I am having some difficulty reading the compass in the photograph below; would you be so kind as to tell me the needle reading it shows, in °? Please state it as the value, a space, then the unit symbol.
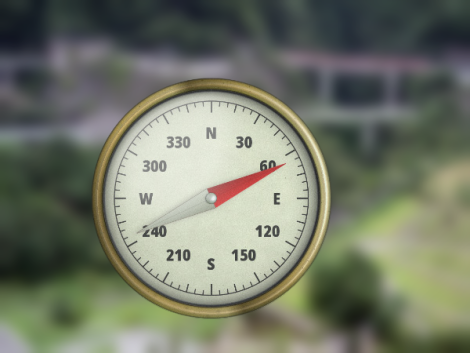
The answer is 65 °
